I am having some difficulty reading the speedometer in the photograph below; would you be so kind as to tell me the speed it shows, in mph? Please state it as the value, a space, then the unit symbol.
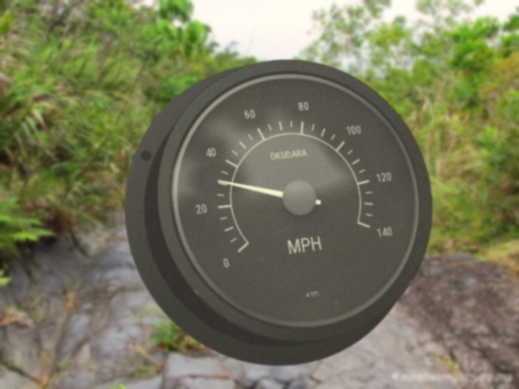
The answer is 30 mph
